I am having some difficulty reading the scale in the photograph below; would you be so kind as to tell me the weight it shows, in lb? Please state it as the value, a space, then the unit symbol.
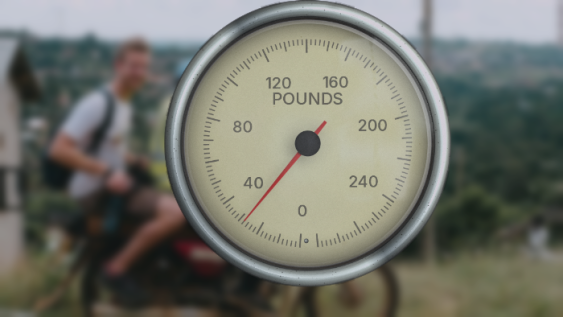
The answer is 28 lb
